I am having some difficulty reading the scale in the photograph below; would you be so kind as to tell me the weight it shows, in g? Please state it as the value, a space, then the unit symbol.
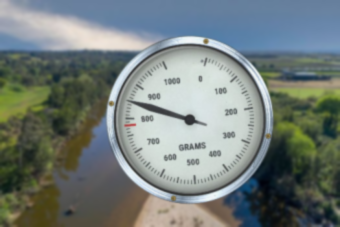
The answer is 850 g
